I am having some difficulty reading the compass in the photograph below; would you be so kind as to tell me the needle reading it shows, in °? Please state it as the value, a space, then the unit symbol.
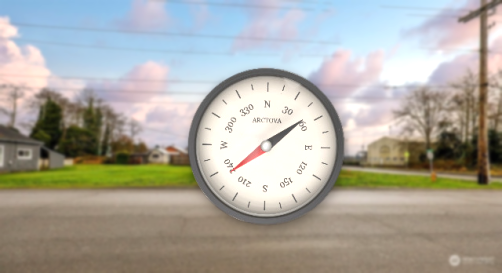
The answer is 232.5 °
